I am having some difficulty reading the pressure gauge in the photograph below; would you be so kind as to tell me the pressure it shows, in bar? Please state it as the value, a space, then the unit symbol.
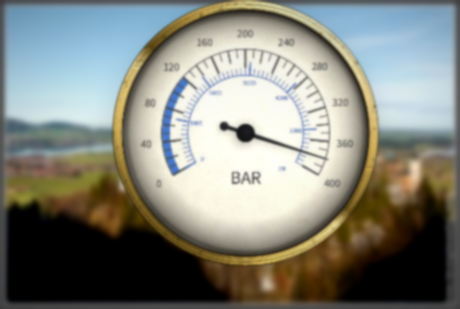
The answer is 380 bar
